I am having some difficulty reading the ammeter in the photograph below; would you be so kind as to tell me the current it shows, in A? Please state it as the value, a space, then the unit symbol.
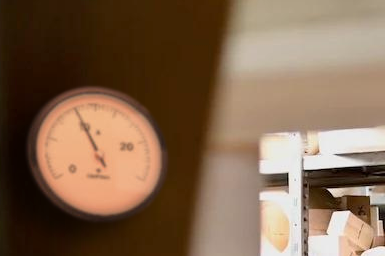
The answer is 10 A
